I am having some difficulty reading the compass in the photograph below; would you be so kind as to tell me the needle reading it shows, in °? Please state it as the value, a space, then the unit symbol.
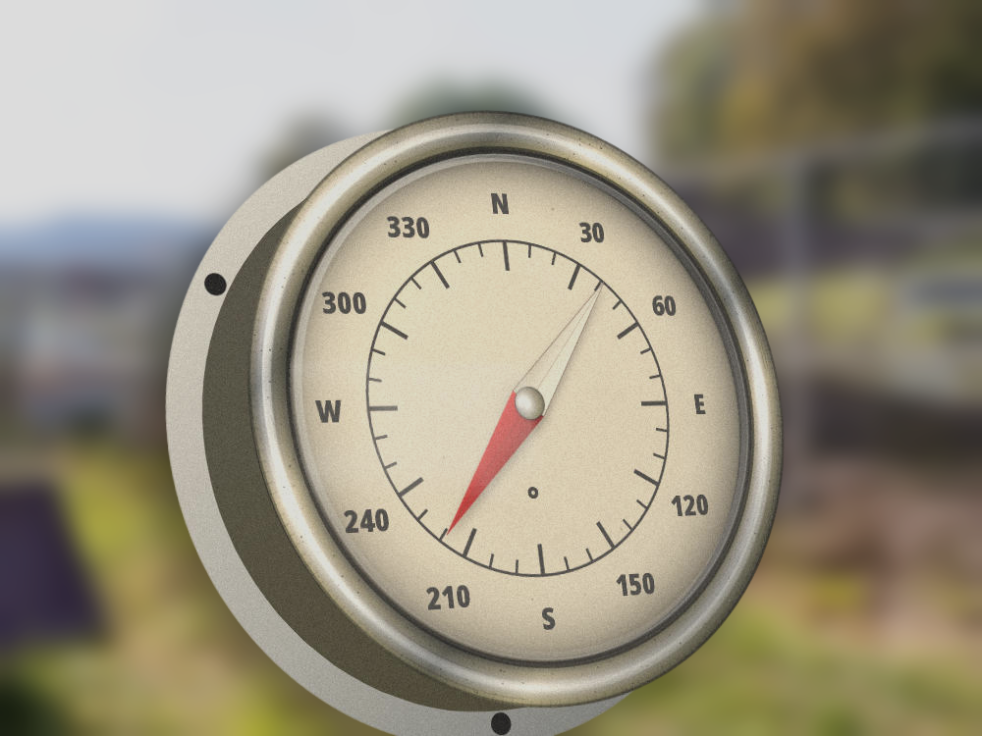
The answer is 220 °
